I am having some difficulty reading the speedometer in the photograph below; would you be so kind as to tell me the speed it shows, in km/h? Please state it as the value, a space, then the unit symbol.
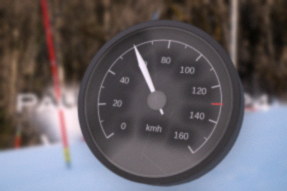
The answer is 60 km/h
